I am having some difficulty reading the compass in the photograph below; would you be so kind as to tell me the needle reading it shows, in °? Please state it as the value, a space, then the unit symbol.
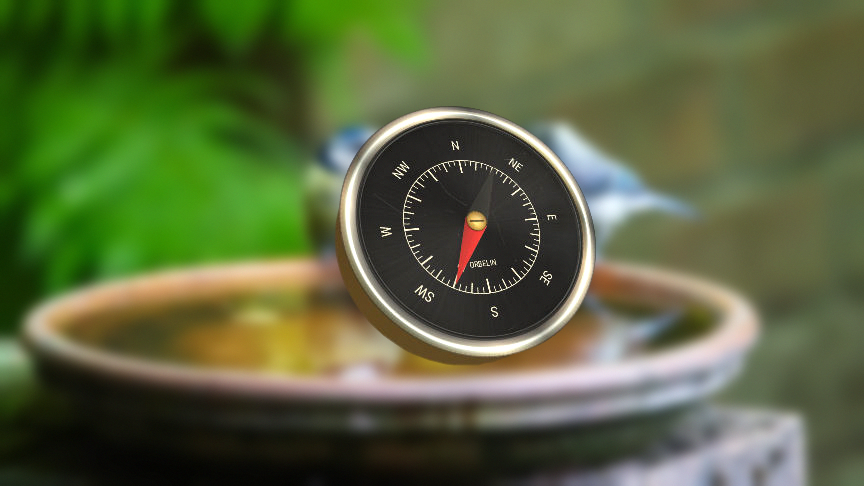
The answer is 210 °
